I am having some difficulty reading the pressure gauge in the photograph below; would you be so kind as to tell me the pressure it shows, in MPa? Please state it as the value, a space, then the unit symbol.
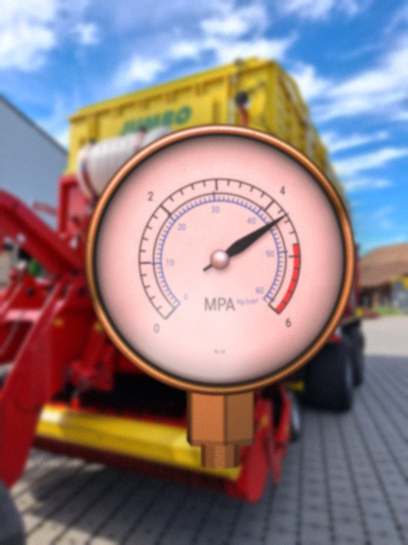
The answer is 4.3 MPa
